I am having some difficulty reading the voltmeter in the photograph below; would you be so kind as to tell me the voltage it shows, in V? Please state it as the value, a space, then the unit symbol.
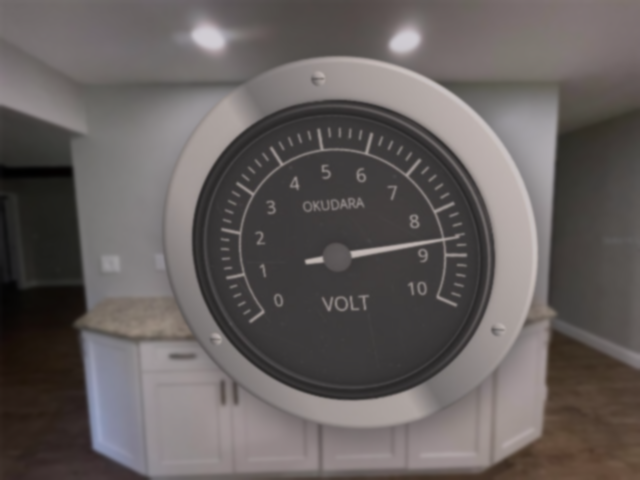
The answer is 8.6 V
